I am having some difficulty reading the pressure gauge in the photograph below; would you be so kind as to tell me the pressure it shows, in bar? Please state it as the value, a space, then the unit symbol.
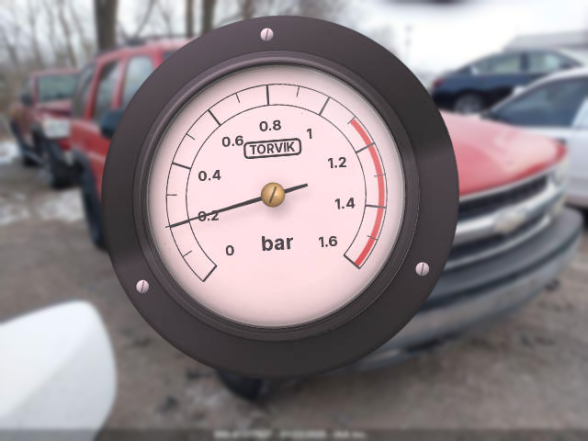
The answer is 0.2 bar
